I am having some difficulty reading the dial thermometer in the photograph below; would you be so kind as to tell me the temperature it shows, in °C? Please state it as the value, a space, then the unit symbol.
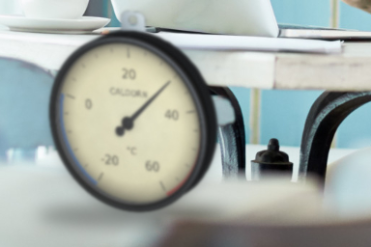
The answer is 32 °C
